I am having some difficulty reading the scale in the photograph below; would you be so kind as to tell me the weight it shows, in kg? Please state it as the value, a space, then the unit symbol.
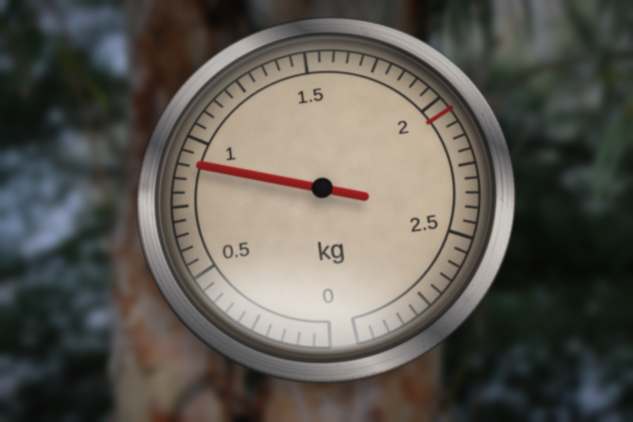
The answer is 0.9 kg
